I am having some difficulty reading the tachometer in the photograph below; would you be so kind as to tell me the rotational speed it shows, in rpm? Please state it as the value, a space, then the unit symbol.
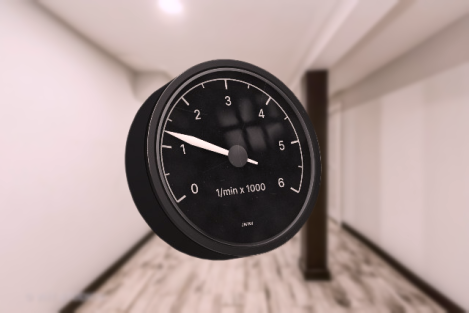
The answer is 1250 rpm
